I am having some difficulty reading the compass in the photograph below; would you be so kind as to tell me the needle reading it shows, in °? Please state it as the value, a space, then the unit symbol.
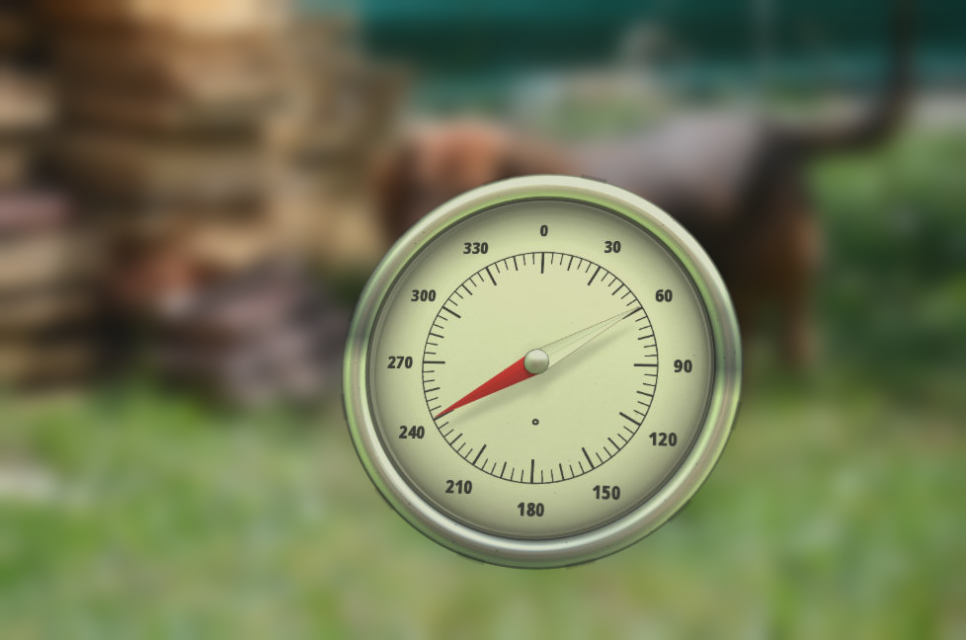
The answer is 240 °
